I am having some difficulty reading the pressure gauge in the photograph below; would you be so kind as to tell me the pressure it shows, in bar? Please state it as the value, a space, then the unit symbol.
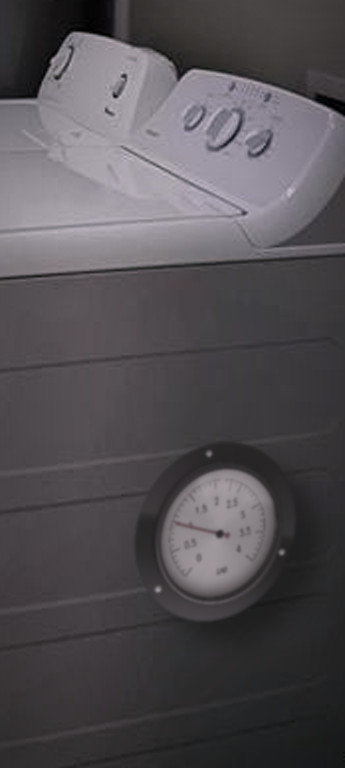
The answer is 1 bar
